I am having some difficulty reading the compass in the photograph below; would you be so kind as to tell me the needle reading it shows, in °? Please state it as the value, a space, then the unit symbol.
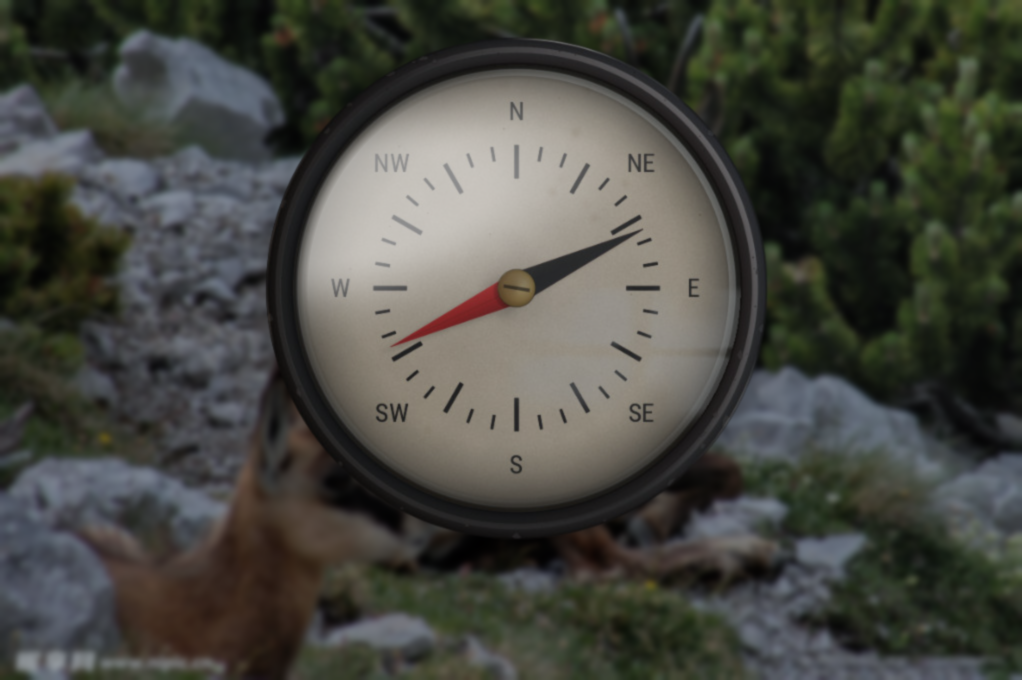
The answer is 245 °
